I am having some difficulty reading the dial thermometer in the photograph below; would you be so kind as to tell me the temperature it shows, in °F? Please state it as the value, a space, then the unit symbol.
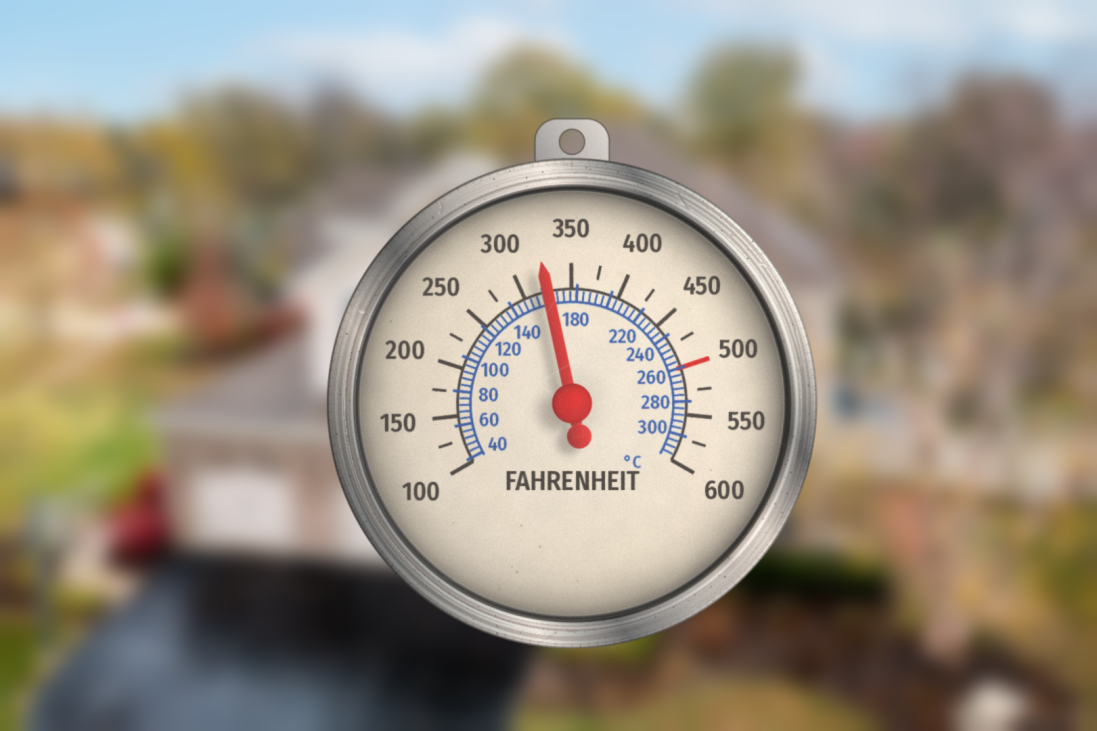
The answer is 325 °F
